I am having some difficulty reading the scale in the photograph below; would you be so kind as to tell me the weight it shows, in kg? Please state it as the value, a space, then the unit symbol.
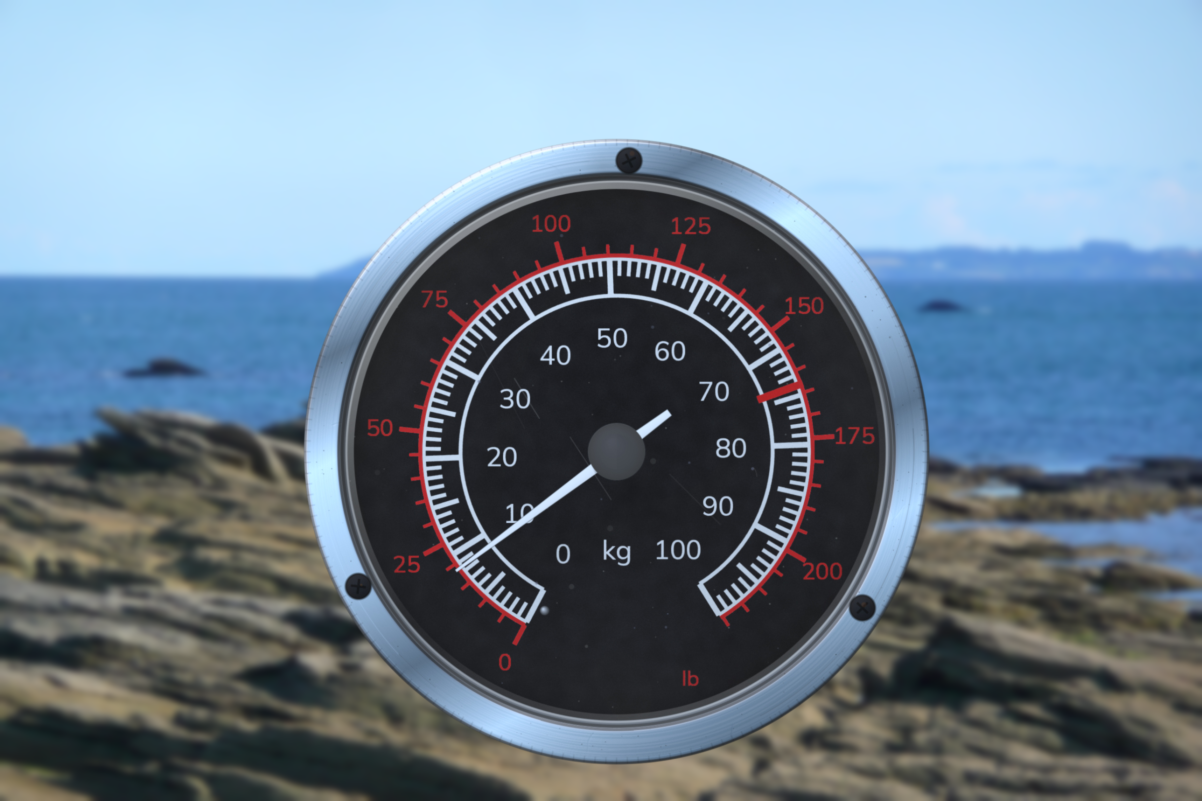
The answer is 8.5 kg
